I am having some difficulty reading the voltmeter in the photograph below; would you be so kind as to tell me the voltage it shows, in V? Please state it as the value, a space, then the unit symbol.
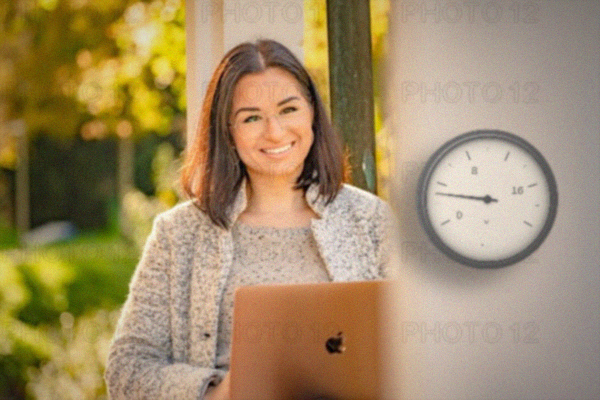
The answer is 3 V
